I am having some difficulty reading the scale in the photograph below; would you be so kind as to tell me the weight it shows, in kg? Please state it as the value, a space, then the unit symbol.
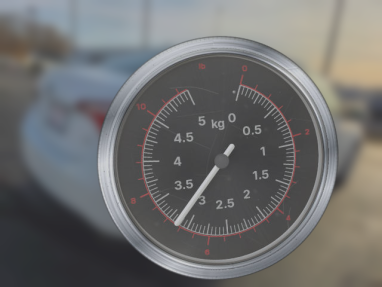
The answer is 3.15 kg
